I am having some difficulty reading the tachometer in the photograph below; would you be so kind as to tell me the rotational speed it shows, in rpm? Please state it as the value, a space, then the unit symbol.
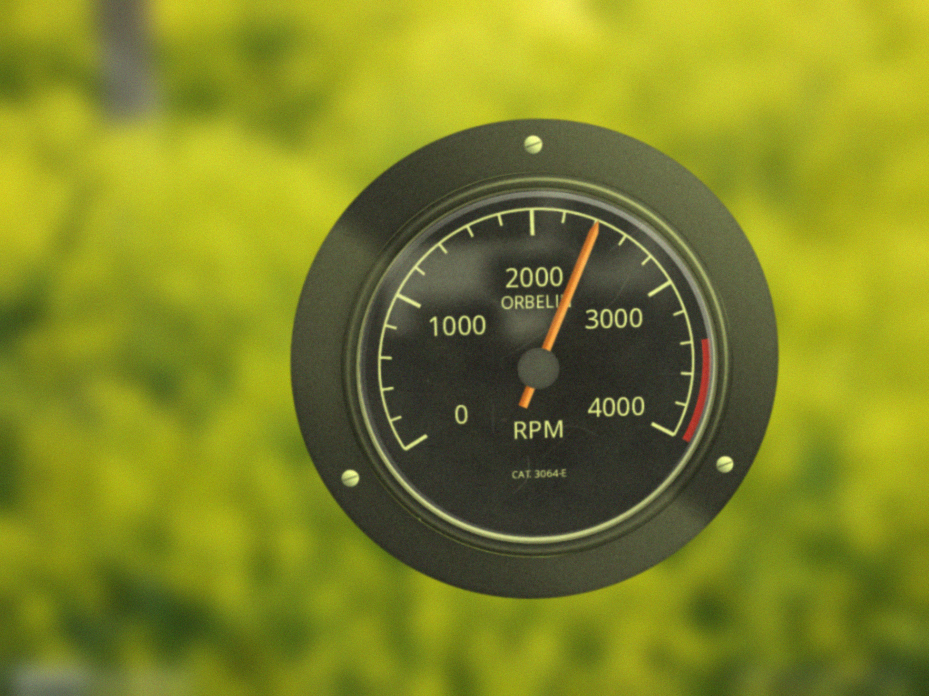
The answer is 2400 rpm
